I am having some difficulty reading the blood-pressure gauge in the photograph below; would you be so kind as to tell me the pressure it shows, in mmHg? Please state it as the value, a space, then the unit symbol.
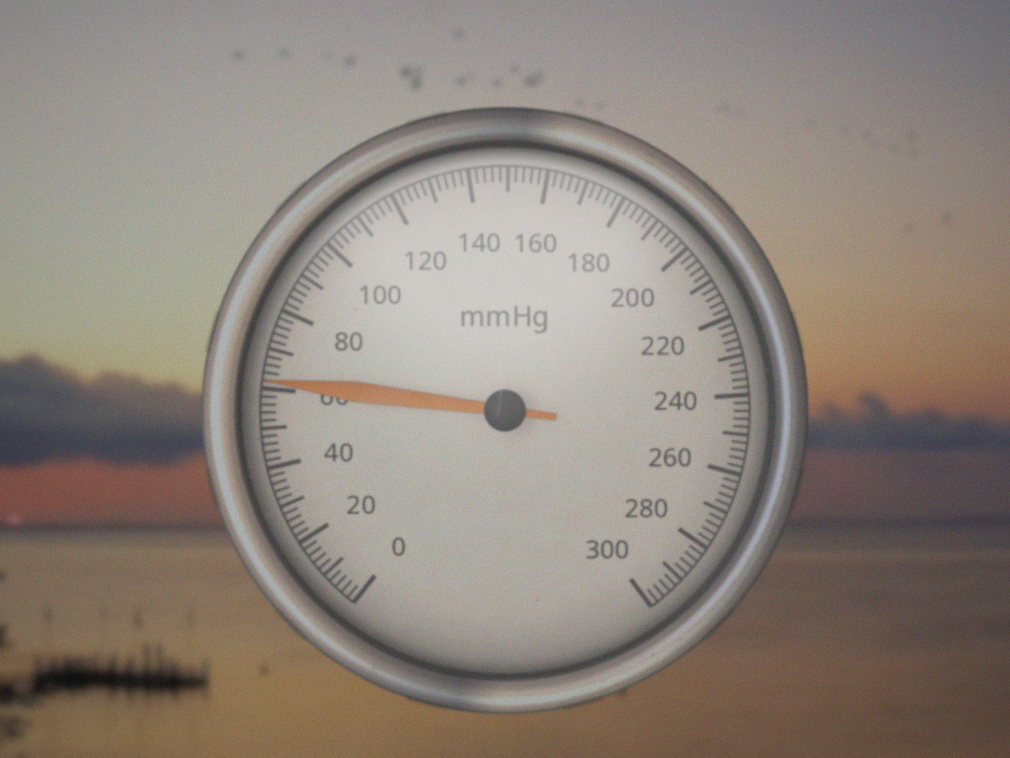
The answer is 62 mmHg
